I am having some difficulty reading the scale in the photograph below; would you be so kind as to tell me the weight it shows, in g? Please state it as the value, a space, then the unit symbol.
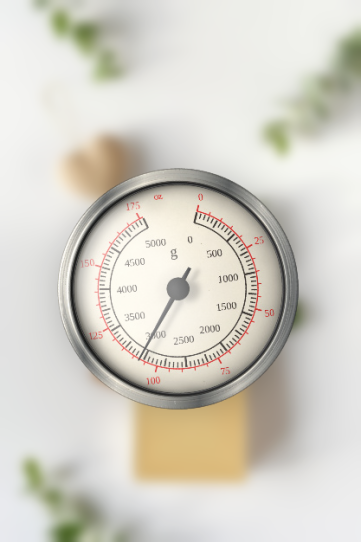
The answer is 3050 g
